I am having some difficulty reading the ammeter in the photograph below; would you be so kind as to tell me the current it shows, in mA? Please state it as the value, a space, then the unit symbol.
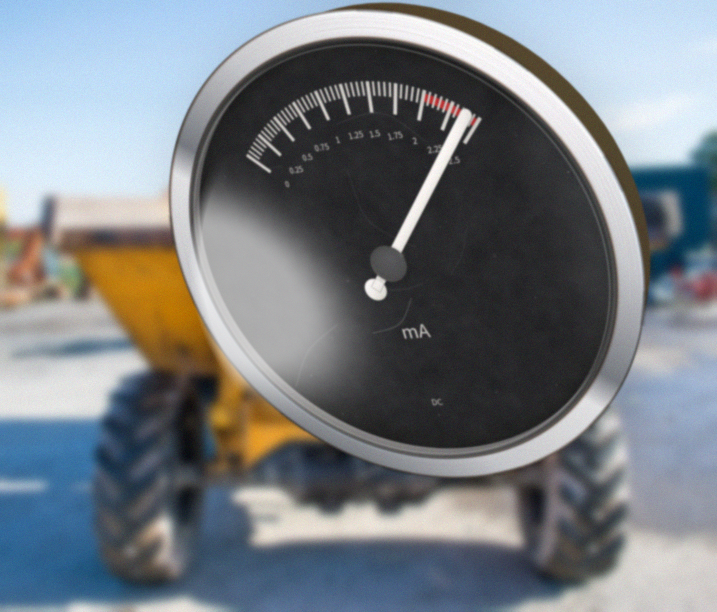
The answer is 2.4 mA
